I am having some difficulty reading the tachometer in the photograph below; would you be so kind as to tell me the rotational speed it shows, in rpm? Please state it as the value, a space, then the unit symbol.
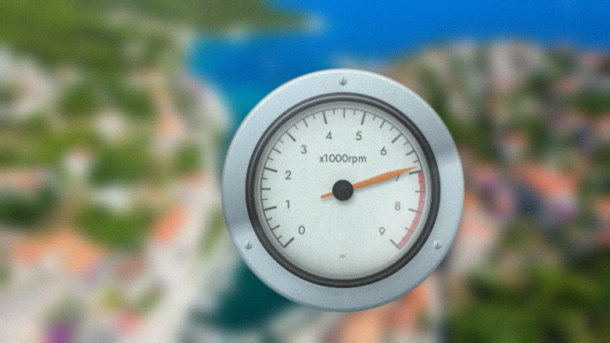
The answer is 6875 rpm
